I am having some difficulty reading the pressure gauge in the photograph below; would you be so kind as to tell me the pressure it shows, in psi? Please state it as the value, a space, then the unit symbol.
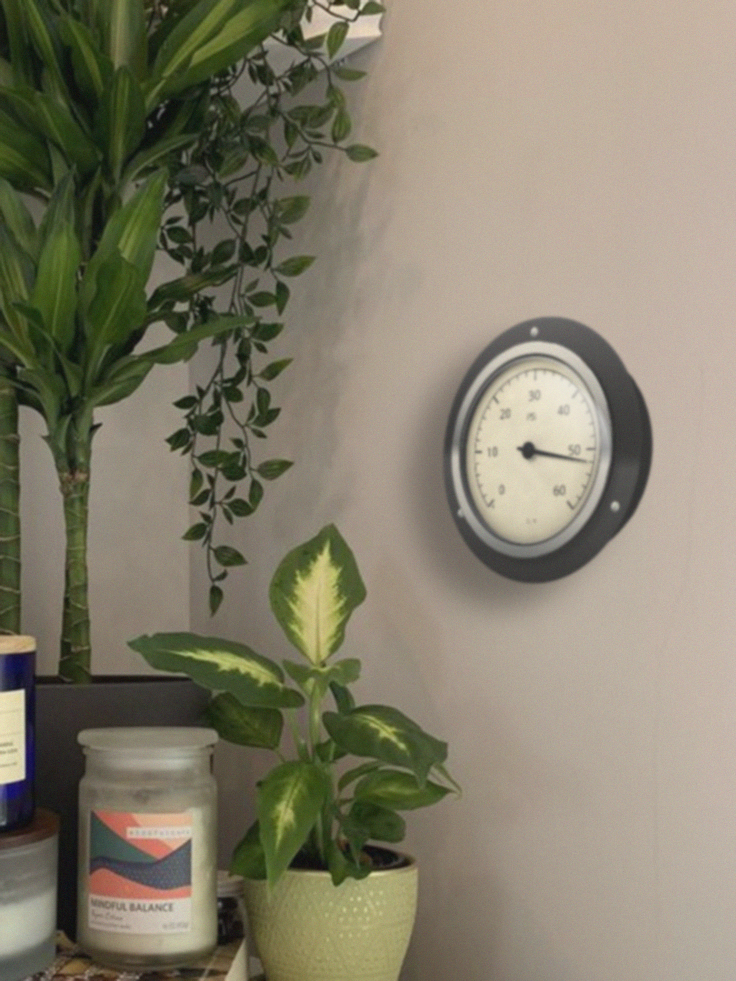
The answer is 52 psi
